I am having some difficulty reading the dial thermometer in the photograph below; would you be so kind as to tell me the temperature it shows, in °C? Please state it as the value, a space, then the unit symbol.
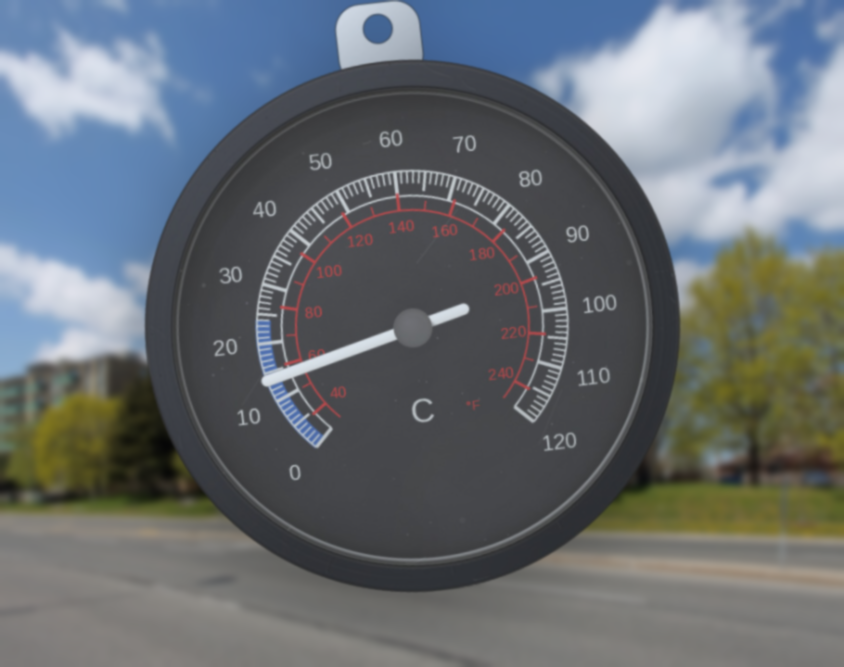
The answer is 14 °C
